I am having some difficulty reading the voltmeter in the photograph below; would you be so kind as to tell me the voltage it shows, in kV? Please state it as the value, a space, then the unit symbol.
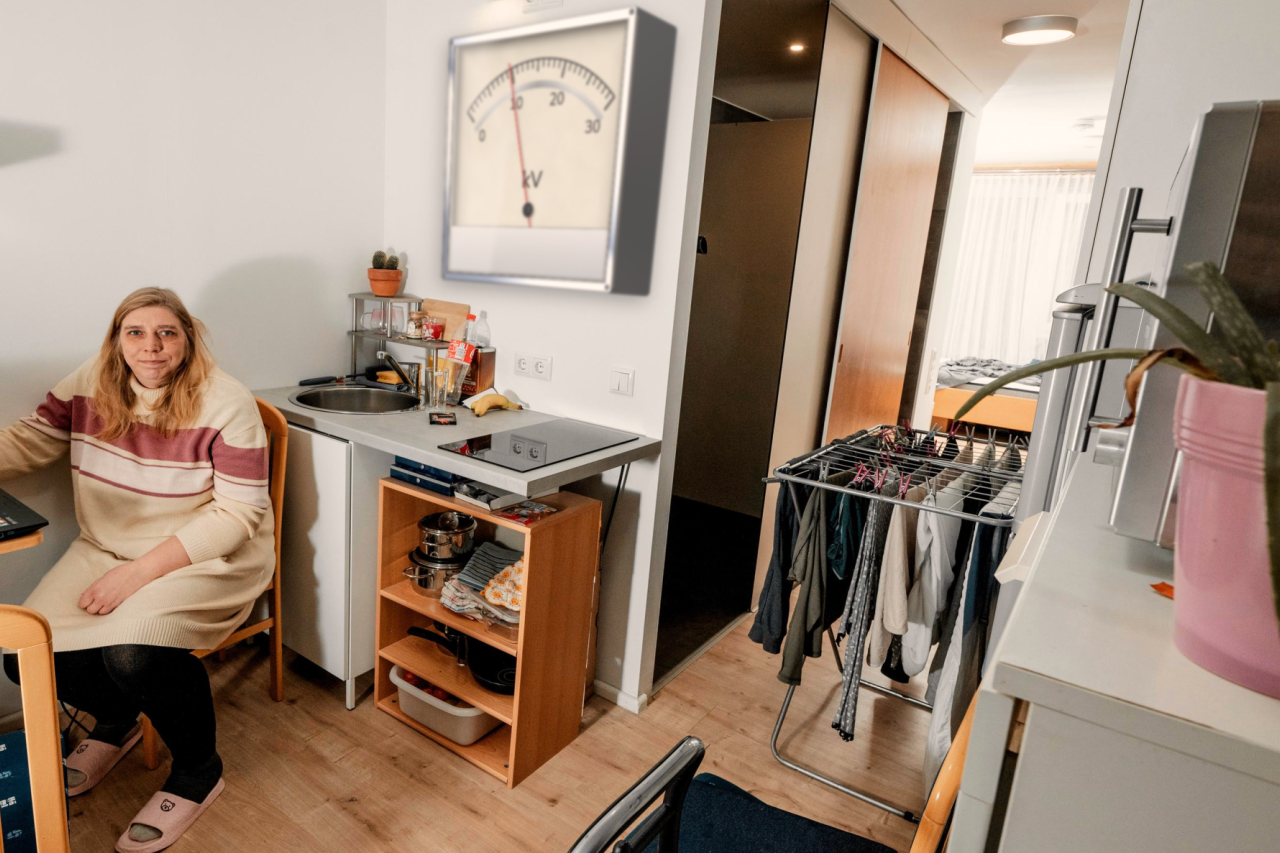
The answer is 10 kV
